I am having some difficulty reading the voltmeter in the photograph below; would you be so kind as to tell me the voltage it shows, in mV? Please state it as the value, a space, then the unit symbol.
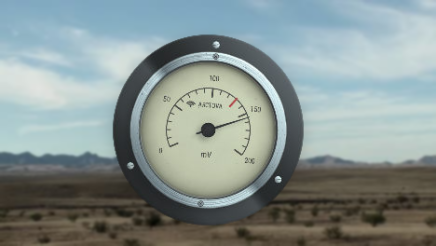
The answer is 155 mV
